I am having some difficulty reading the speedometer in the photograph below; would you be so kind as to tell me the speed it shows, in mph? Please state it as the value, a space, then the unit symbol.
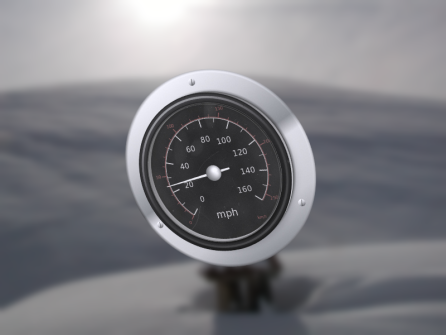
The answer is 25 mph
